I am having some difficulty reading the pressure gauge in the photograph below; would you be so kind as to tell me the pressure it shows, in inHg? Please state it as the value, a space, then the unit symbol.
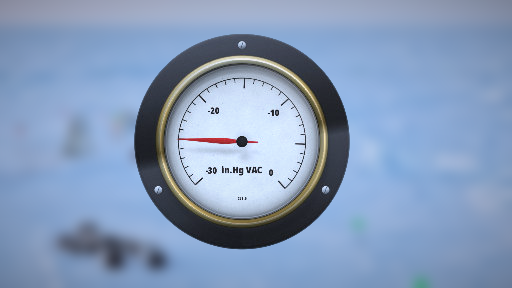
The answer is -25 inHg
